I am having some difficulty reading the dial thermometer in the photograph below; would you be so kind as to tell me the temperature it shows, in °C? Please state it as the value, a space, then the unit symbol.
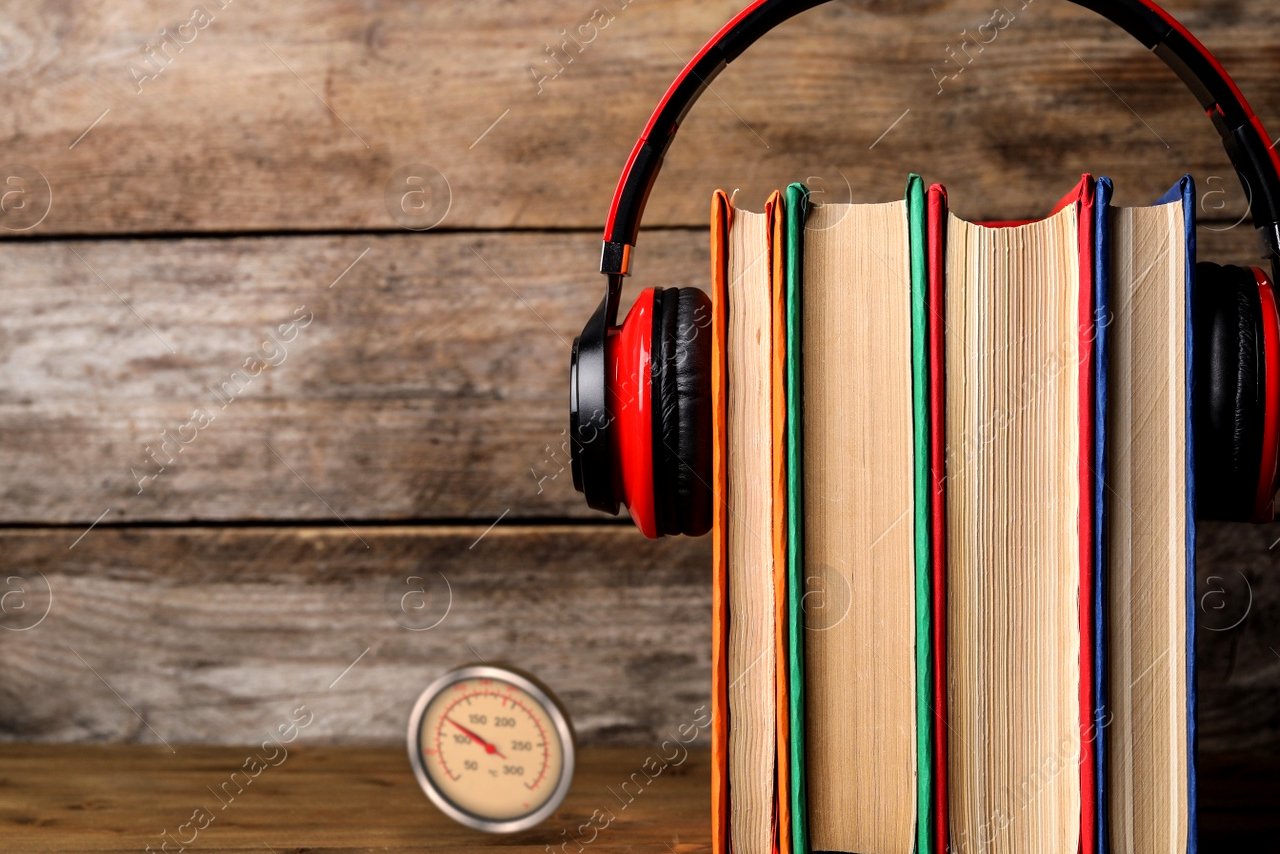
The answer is 120 °C
